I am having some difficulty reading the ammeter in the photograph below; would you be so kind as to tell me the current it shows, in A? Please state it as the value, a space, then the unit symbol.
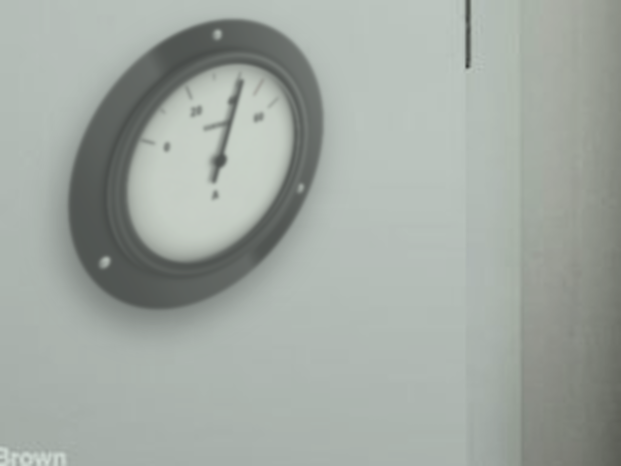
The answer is 40 A
